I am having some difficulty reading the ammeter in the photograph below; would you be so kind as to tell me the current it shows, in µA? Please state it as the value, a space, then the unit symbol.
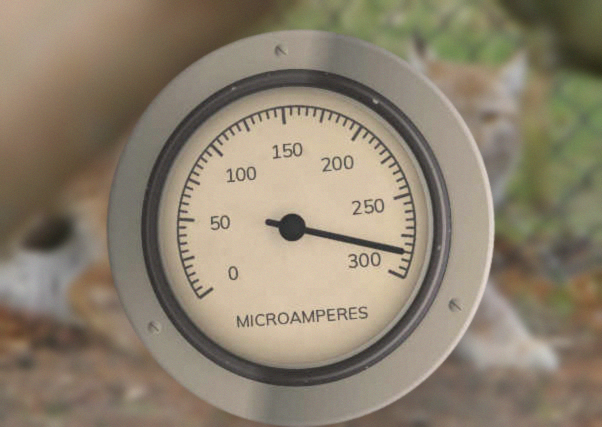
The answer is 285 µA
